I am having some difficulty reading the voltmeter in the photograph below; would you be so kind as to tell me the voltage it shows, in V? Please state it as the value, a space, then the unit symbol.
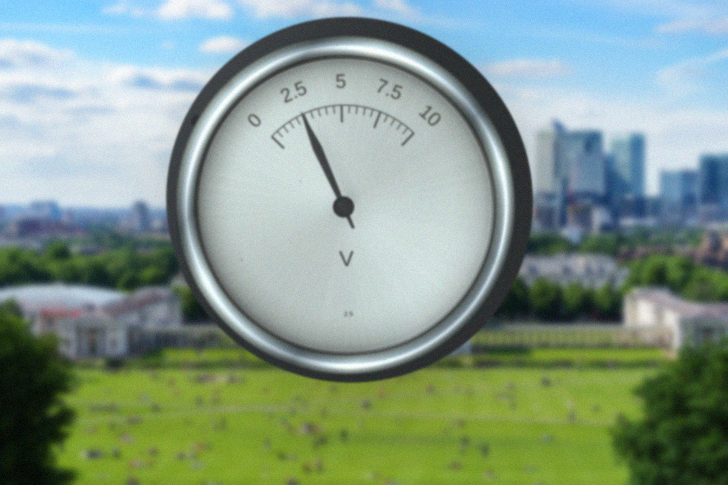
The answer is 2.5 V
